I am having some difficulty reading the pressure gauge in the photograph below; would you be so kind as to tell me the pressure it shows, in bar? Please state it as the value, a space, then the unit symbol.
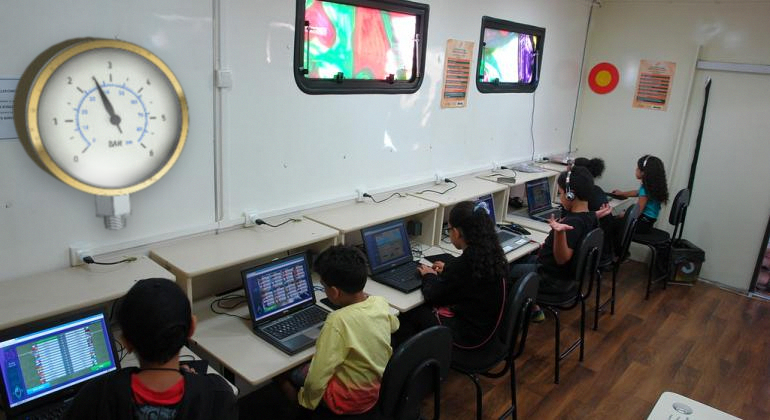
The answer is 2.5 bar
